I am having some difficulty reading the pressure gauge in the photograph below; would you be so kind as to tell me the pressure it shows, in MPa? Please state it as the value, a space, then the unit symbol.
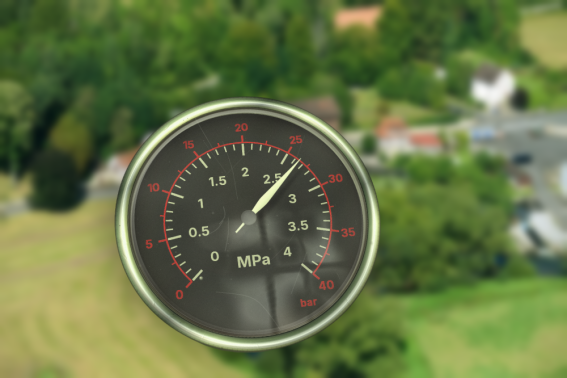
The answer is 2.65 MPa
